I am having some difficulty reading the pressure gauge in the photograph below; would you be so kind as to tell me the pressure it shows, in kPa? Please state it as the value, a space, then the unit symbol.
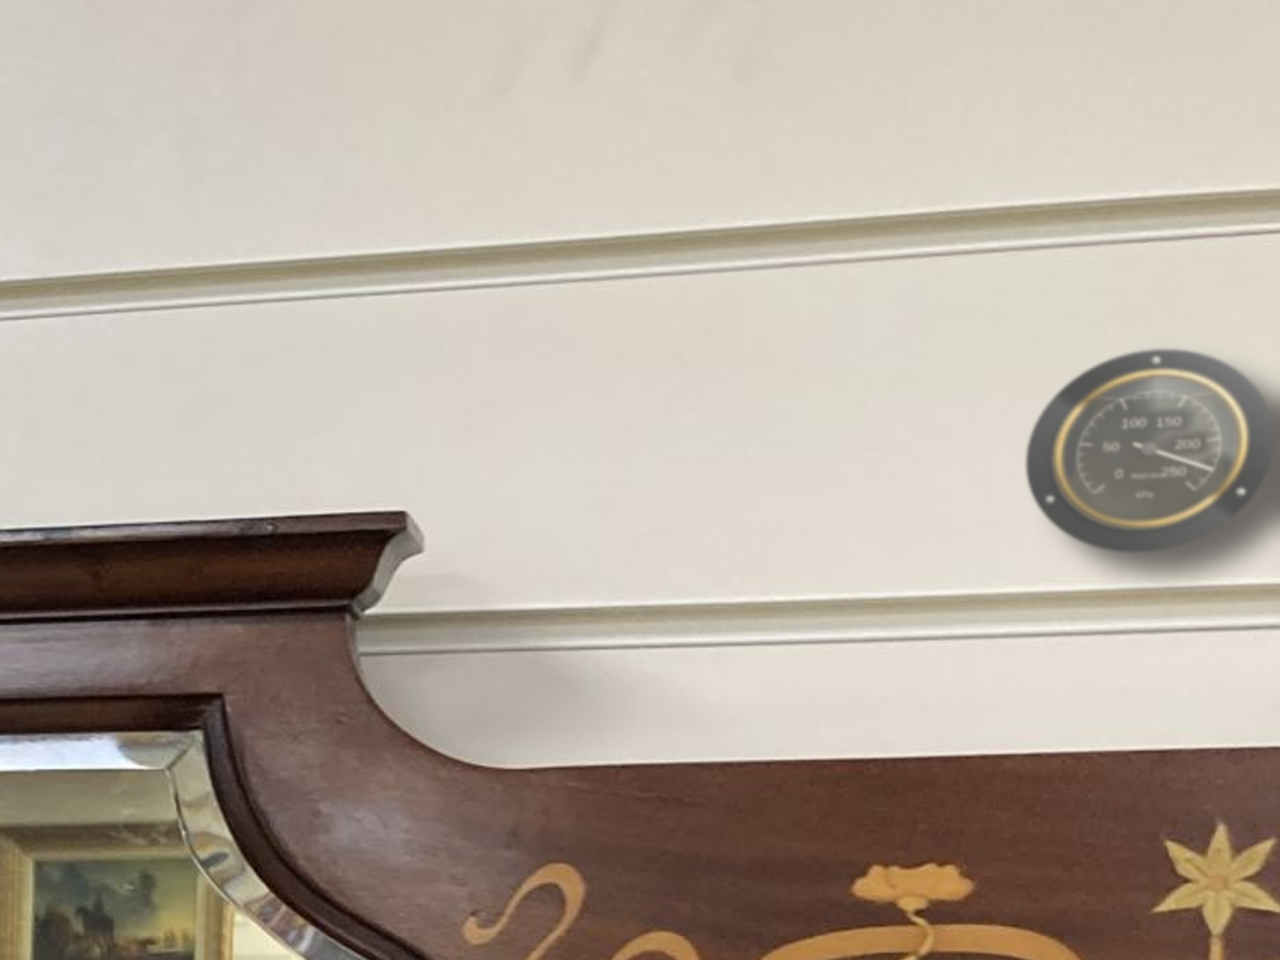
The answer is 230 kPa
